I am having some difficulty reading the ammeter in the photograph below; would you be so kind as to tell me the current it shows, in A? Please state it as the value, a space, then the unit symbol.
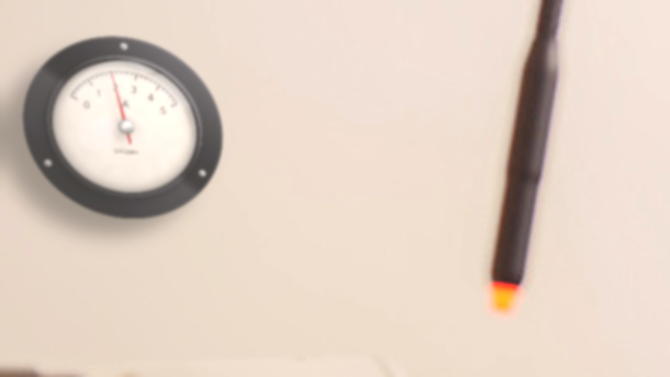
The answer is 2 A
